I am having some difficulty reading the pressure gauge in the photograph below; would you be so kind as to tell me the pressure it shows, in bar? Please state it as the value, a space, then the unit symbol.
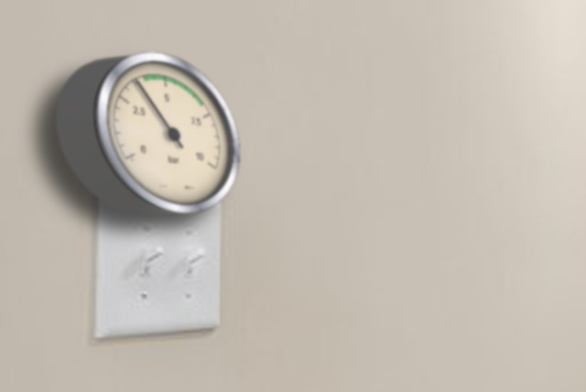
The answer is 3.5 bar
